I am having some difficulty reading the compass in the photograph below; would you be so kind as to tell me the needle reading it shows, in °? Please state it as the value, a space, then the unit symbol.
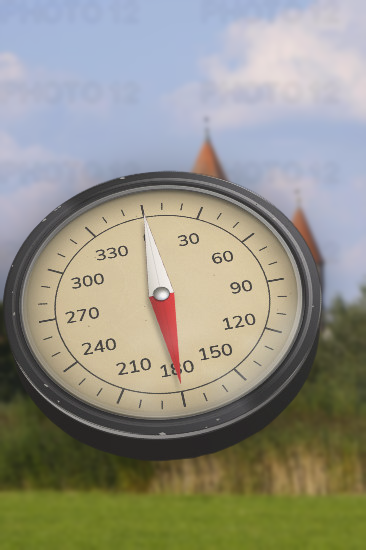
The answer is 180 °
